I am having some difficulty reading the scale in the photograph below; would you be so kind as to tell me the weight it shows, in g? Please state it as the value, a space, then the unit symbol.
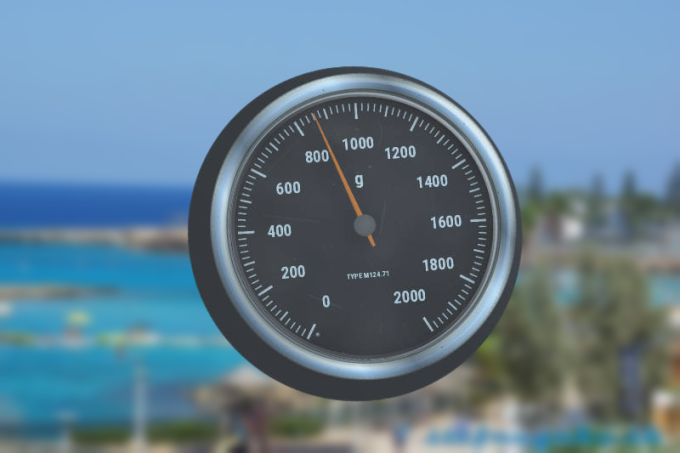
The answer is 860 g
